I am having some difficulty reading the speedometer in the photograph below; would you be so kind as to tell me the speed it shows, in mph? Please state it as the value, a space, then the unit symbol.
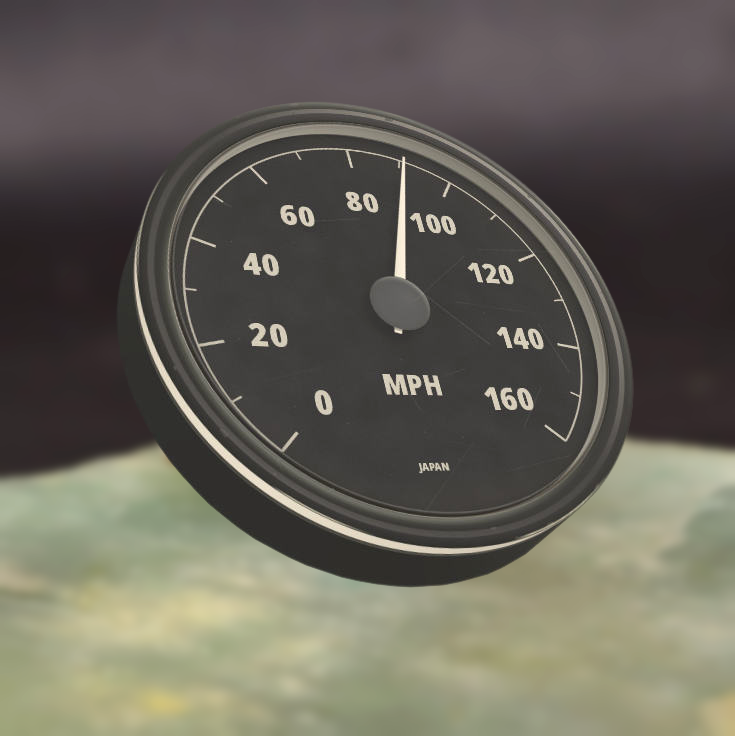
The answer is 90 mph
